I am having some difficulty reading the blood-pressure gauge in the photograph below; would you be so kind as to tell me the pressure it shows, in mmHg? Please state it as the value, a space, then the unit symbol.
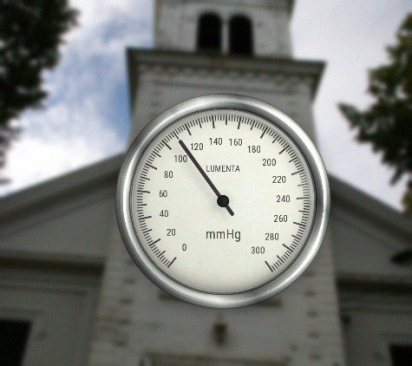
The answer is 110 mmHg
